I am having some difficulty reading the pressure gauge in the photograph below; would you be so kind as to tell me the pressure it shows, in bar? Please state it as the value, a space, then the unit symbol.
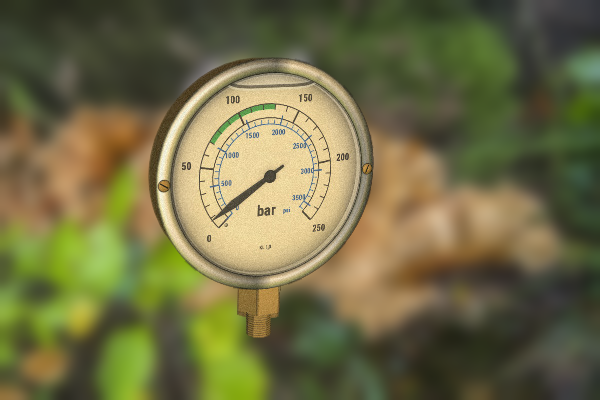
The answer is 10 bar
